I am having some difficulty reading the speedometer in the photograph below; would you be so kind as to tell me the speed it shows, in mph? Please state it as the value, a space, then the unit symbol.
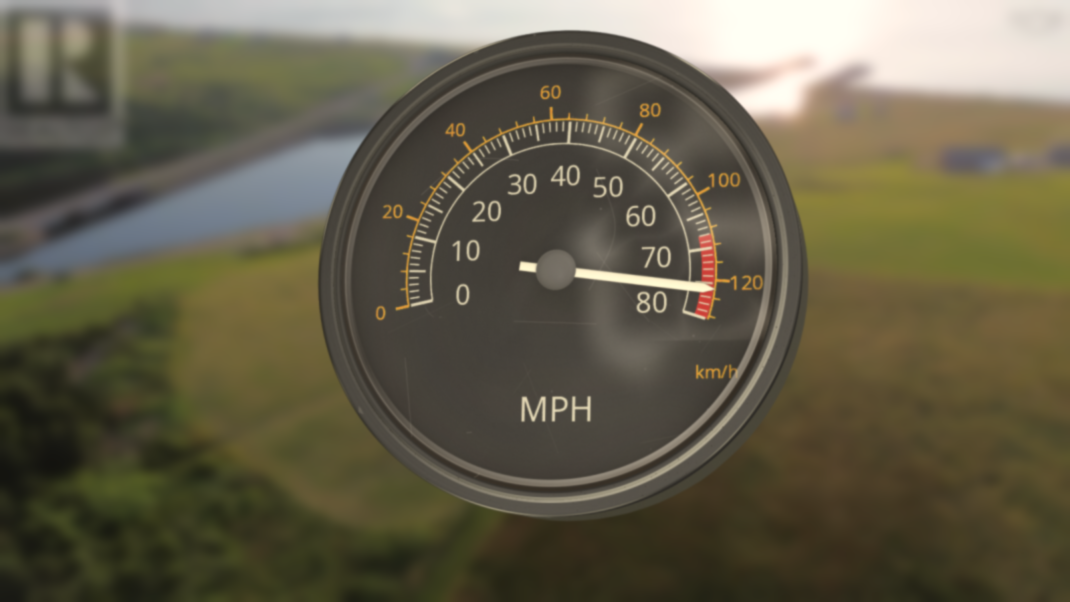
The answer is 76 mph
